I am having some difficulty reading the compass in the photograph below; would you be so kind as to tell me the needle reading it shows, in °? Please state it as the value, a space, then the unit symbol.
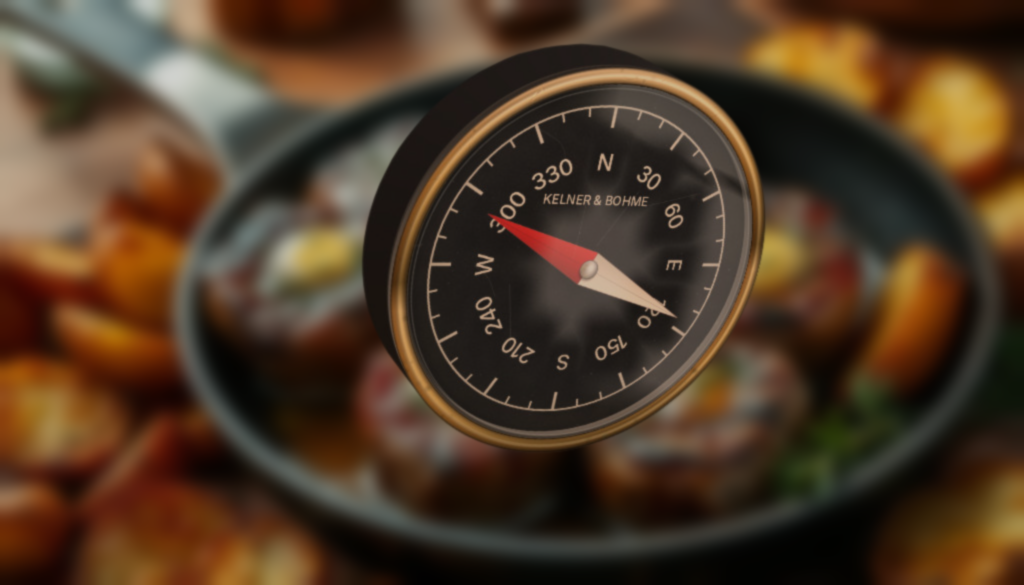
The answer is 295 °
